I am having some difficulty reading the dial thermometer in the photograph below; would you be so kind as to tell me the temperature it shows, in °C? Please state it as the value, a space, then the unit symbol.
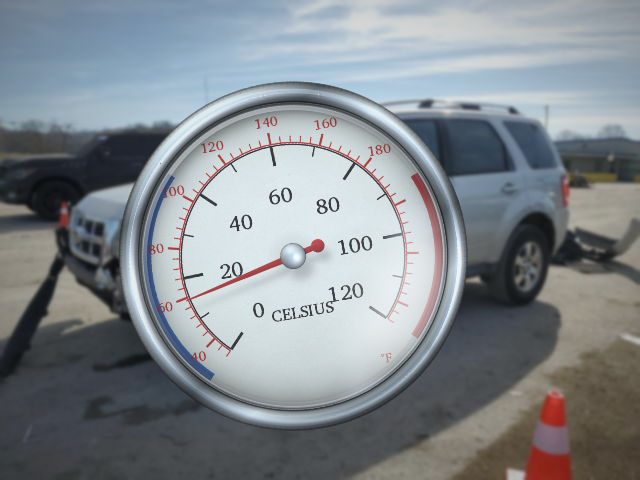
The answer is 15 °C
